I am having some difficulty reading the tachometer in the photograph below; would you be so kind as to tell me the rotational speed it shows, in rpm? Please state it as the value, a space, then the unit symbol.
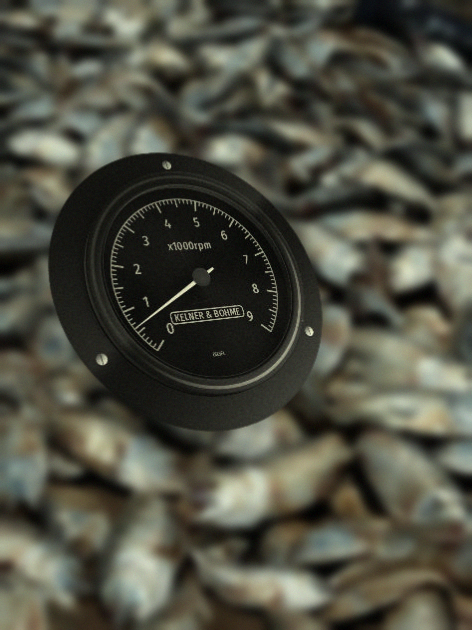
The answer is 600 rpm
